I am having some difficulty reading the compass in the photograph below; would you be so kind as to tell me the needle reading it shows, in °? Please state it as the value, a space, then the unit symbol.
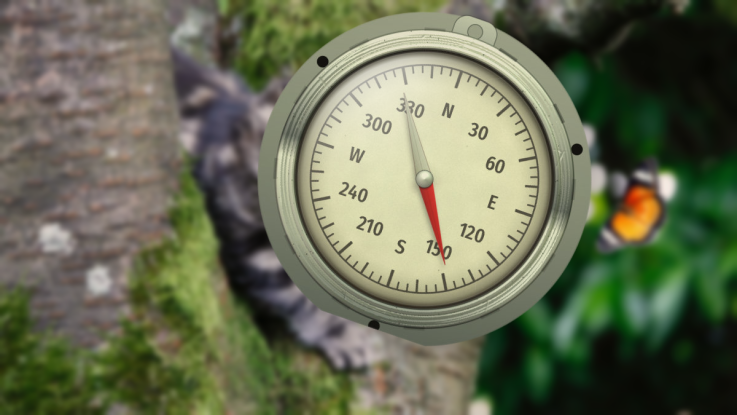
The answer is 147.5 °
